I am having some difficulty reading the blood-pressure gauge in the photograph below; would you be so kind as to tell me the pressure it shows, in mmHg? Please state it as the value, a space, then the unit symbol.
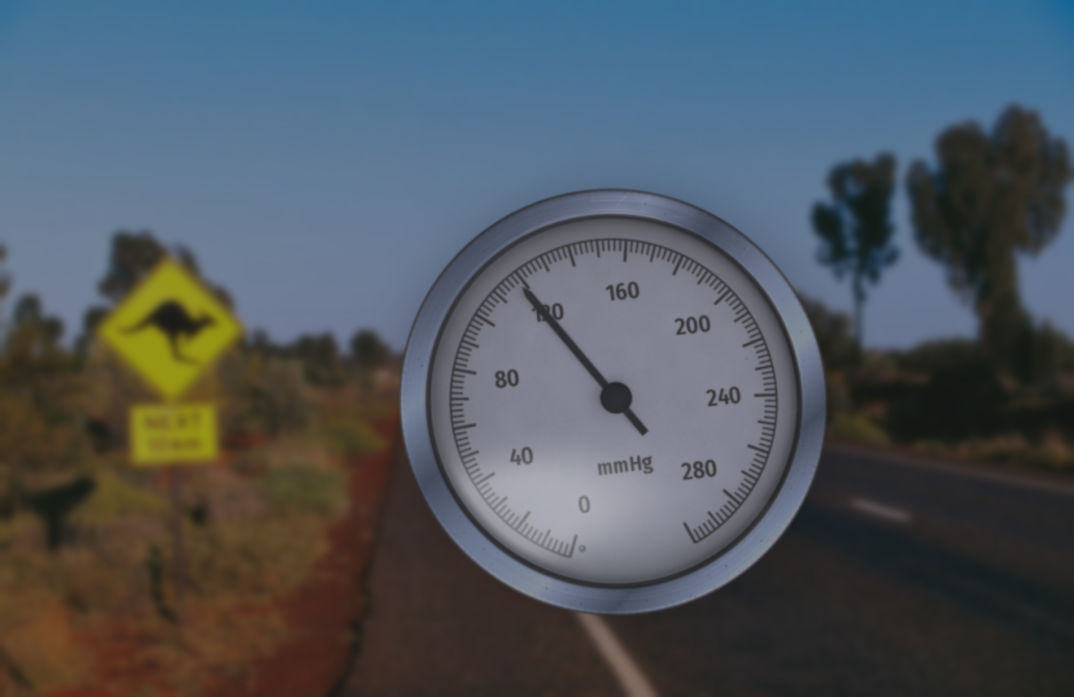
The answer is 118 mmHg
